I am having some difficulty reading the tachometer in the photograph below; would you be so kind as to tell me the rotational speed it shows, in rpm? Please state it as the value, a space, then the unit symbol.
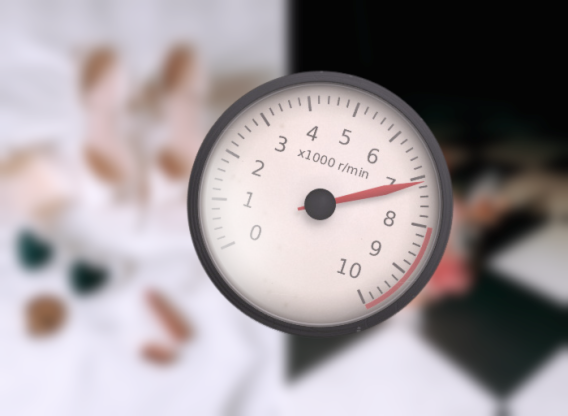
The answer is 7100 rpm
